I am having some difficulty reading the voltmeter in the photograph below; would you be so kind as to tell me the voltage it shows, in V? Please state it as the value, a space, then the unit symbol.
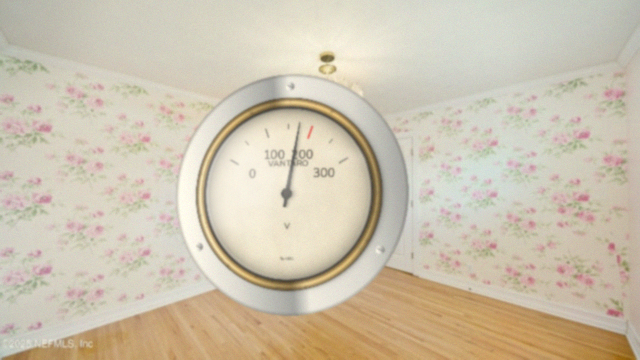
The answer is 175 V
